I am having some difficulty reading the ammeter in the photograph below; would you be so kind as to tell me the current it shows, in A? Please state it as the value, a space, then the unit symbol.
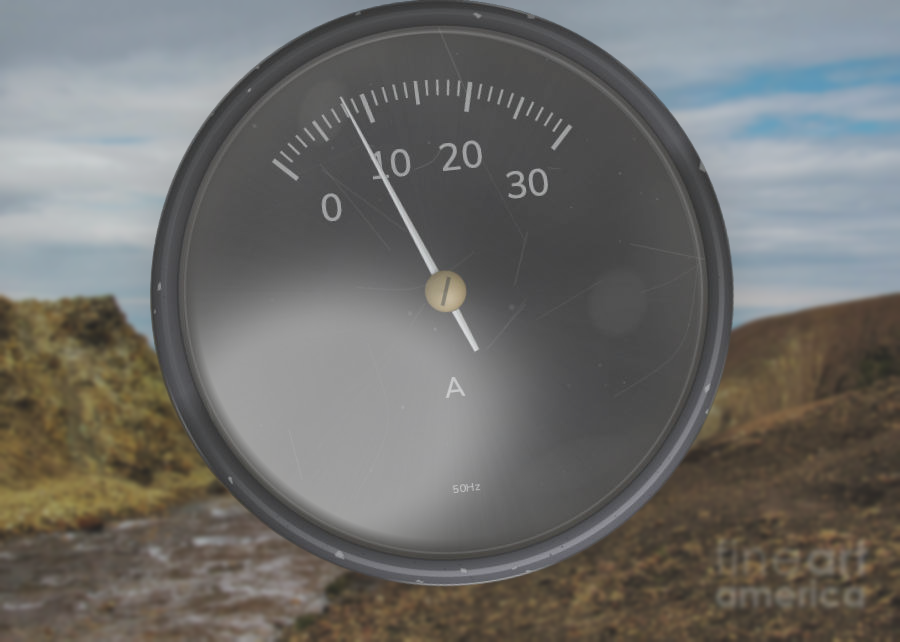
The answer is 8 A
